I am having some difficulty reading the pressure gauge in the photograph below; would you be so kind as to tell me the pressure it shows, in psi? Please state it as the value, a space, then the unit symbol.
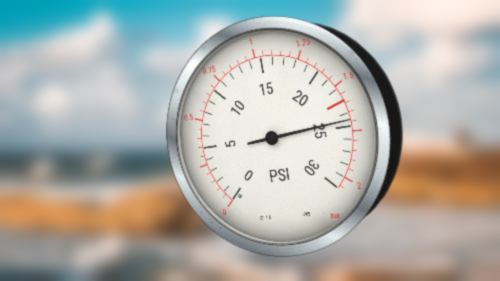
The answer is 24.5 psi
